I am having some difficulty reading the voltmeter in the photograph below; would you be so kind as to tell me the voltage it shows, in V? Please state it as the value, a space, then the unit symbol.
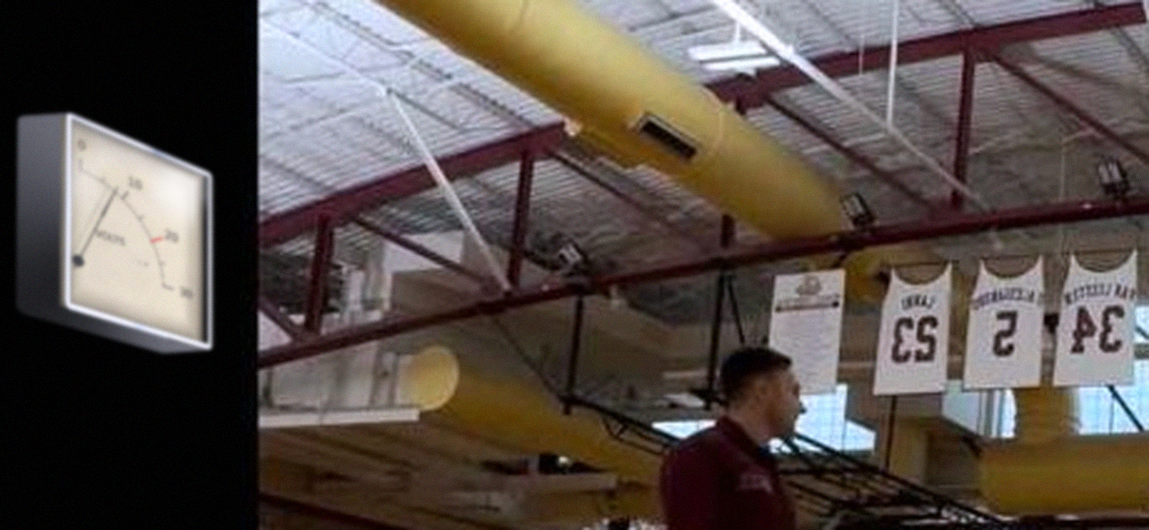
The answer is 7.5 V
